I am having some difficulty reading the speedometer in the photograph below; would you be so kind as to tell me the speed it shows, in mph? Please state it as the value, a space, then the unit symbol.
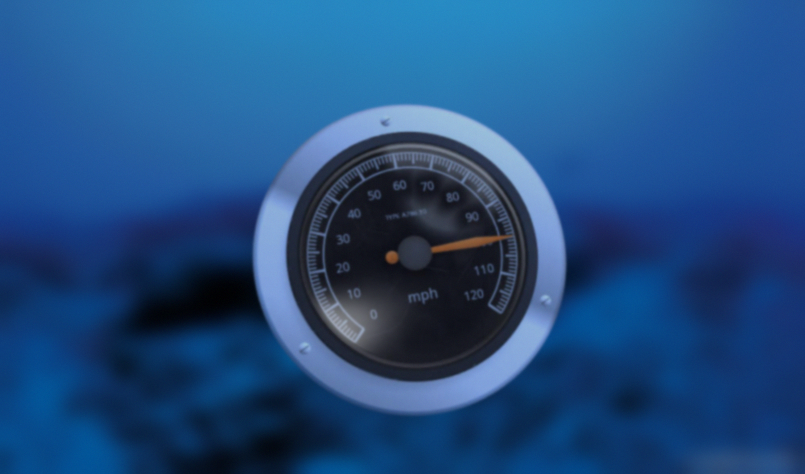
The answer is 100 mph
